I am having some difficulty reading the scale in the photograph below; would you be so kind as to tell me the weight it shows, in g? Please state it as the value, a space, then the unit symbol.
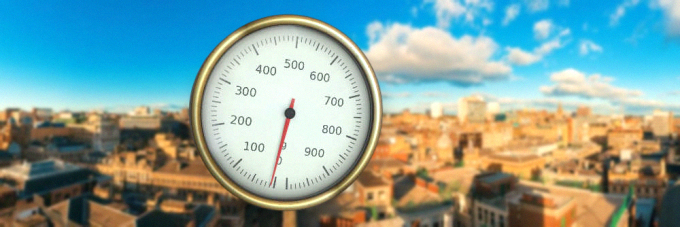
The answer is 10 g
